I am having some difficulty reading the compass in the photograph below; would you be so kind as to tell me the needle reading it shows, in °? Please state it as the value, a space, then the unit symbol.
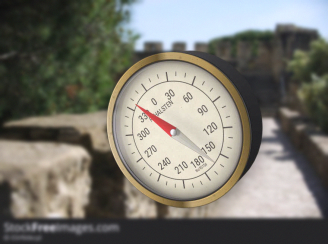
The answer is 340 °
